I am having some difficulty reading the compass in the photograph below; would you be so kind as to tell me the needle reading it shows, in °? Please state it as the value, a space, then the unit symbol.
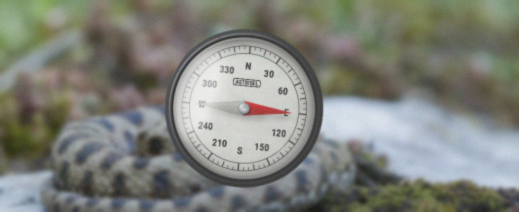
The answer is 90 °
